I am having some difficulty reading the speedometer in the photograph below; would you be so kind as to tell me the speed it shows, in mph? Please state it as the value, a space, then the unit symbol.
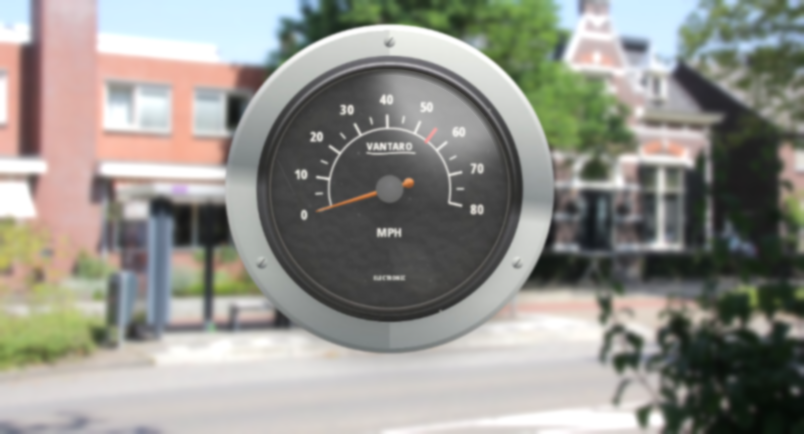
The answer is 0 mph
